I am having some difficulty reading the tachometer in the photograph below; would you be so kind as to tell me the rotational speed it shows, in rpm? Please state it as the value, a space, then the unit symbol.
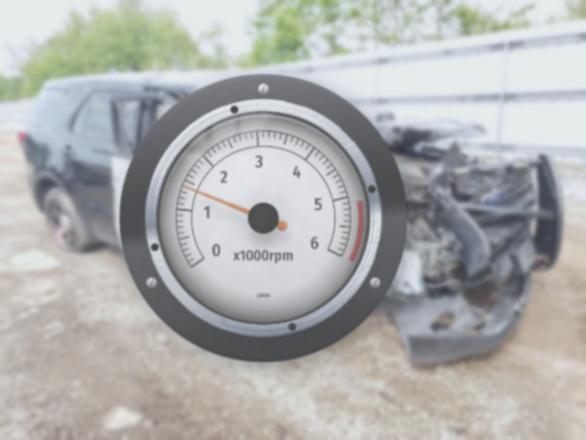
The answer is 1400 rpm
